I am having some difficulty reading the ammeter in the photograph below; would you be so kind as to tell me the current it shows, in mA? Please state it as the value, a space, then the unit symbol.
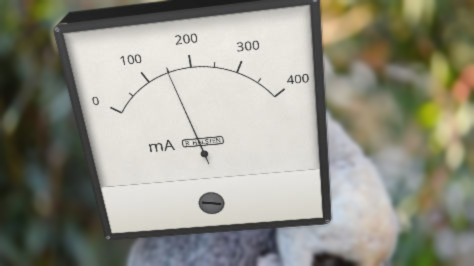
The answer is 150 mA
